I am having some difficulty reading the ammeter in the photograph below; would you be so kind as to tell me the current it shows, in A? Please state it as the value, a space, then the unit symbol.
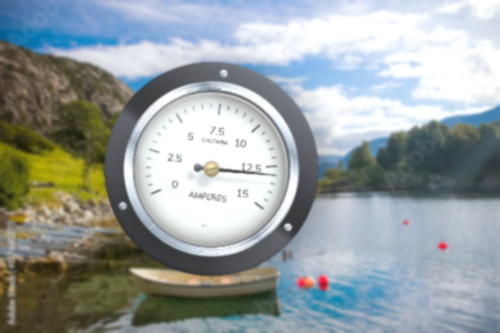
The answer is 13 A
